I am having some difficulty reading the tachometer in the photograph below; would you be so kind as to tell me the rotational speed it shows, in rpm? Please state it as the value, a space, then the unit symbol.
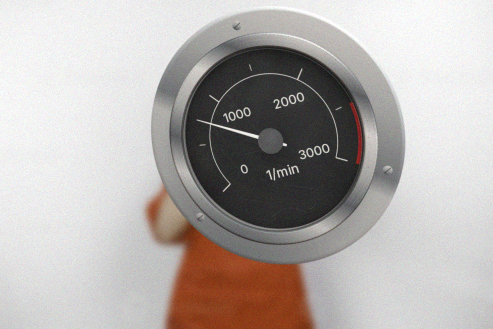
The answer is 750 rpm
